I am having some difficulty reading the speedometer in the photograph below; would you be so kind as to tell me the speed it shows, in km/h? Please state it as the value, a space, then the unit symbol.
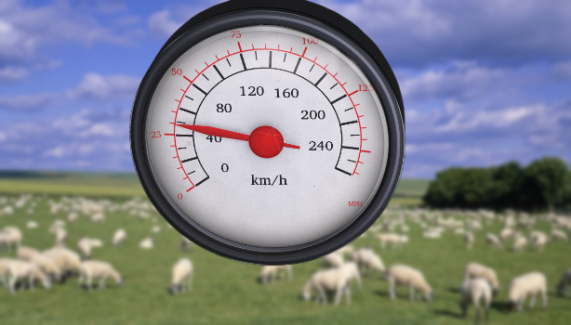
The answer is 50 km/h
